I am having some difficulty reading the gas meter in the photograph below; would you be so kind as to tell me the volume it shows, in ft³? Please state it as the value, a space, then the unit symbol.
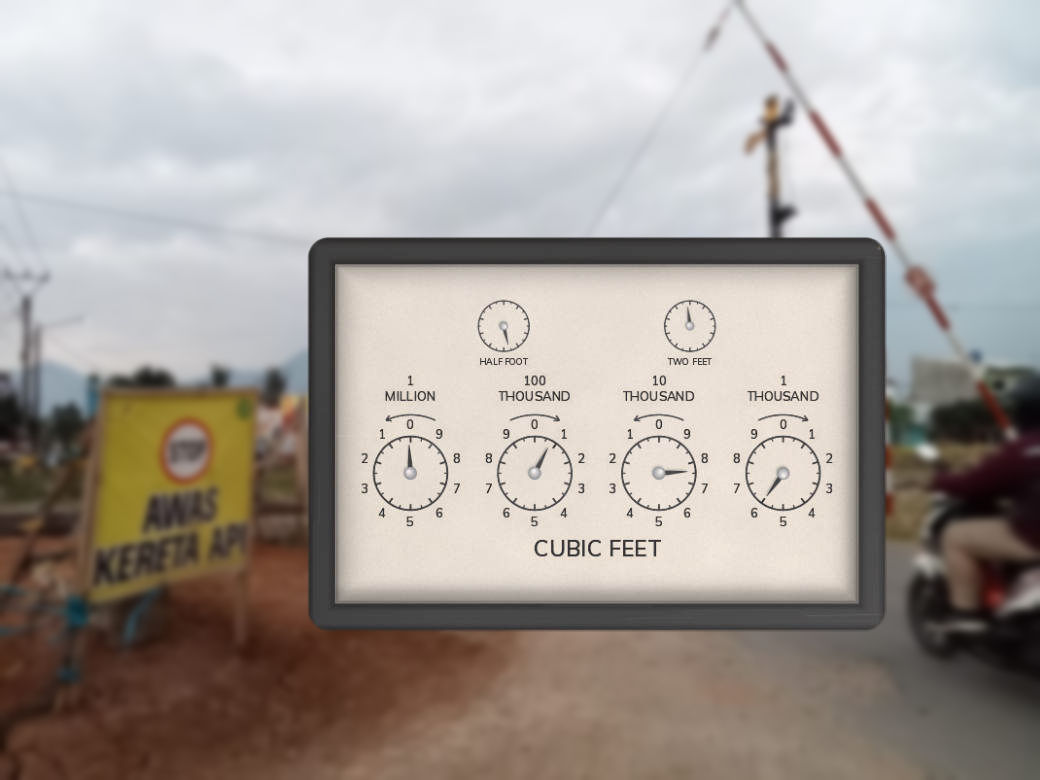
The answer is 7600 ft³
